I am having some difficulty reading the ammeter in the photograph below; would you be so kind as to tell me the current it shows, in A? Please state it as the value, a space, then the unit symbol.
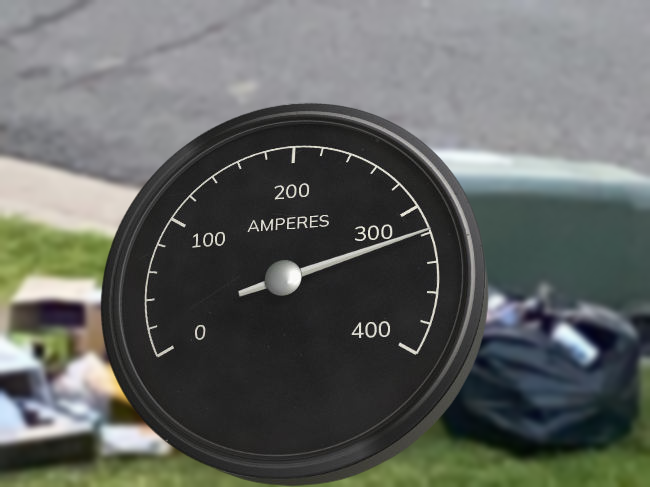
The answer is 320 A
